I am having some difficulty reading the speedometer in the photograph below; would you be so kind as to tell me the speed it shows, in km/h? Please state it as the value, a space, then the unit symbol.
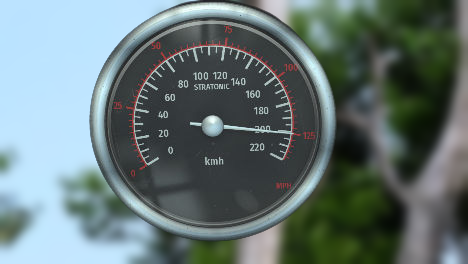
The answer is 200 km/h
